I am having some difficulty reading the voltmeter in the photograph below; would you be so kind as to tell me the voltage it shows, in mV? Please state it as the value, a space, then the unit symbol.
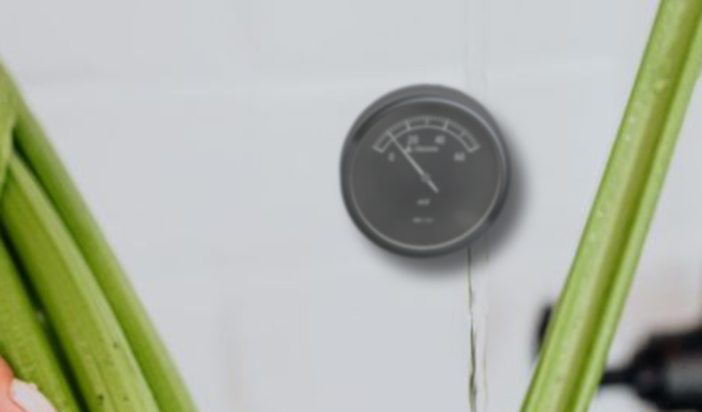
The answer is 10 mV
